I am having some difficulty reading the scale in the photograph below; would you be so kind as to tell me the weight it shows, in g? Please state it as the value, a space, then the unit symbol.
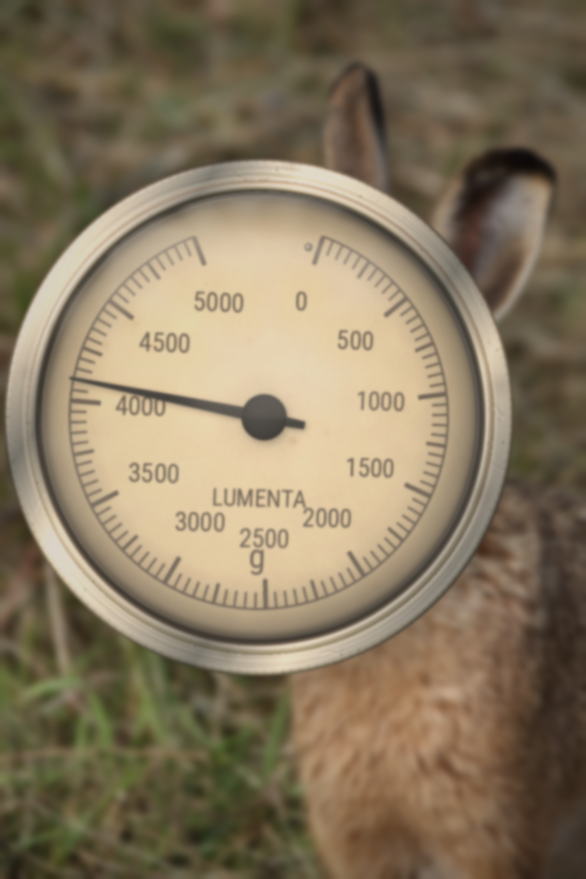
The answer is 4100 g
